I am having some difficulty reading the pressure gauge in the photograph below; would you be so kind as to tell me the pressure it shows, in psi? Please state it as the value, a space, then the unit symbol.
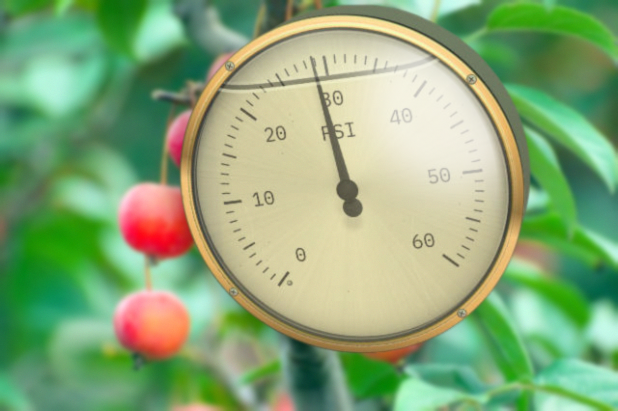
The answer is 29 psi
